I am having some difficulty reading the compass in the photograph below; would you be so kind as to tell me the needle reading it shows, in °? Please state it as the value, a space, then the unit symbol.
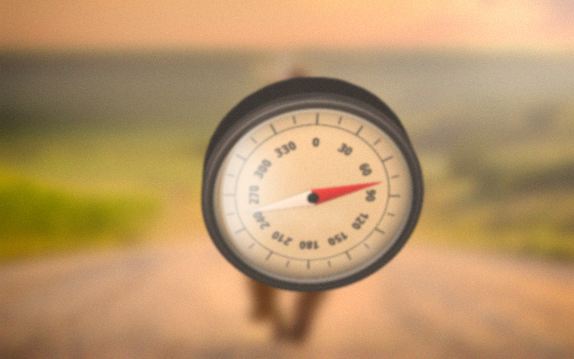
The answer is 75 °
